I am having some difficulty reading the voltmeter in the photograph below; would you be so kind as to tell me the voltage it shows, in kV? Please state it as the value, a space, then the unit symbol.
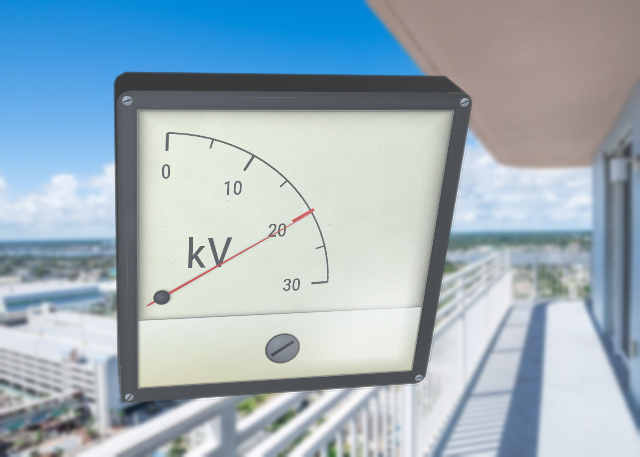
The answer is 20 kV
